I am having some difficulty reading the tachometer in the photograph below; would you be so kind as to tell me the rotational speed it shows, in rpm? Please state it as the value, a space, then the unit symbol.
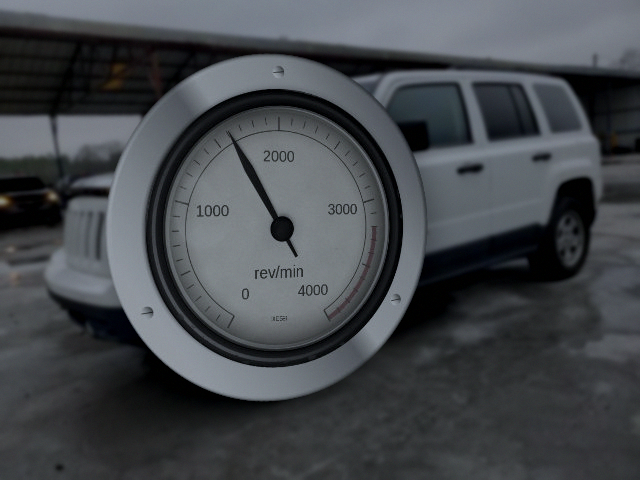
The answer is 1600 rpm
